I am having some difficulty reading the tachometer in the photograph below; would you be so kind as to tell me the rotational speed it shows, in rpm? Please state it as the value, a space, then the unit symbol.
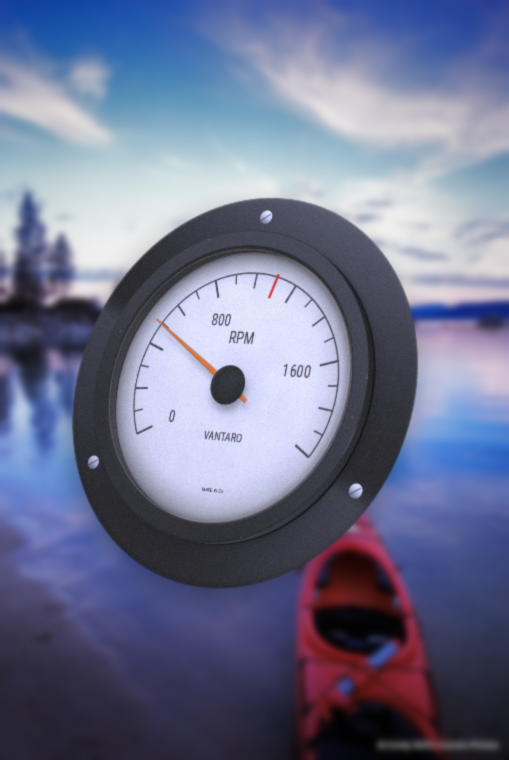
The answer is 500 rpm
